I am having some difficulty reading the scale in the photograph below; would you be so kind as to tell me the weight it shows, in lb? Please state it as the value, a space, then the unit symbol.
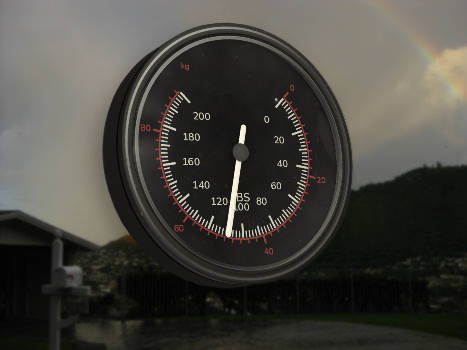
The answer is 110 lb
